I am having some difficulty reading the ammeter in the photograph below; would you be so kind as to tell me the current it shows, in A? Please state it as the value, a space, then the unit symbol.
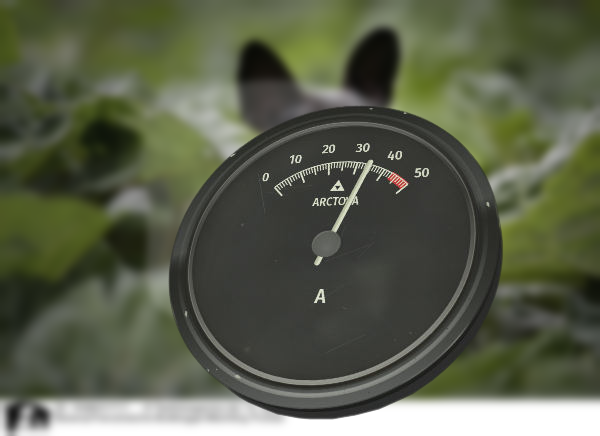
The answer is 35 A
